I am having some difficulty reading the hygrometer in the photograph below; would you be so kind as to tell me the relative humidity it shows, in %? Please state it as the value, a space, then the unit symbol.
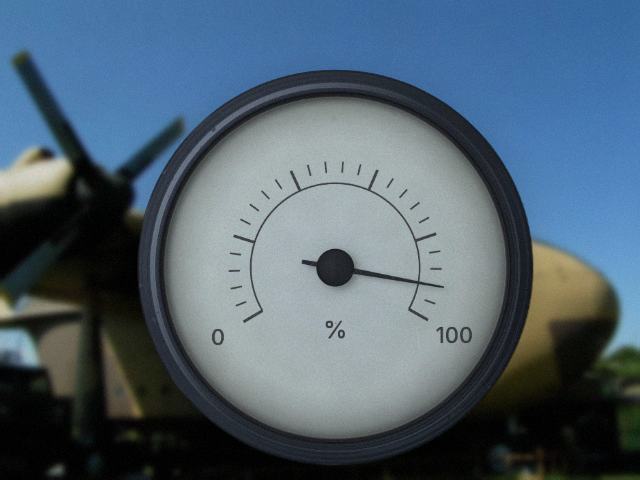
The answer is 92 %
